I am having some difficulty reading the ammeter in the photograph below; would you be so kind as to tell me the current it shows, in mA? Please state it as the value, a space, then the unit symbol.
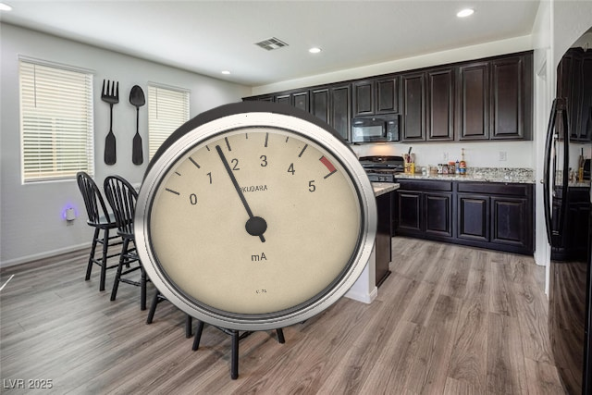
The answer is 1.75 mA
